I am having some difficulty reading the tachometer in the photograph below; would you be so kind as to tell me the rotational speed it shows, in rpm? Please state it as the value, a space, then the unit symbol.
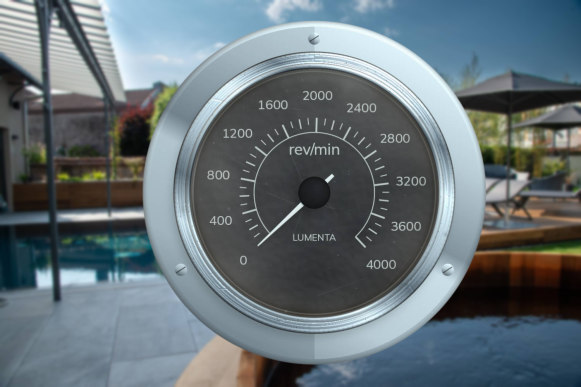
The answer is 0 rpm
